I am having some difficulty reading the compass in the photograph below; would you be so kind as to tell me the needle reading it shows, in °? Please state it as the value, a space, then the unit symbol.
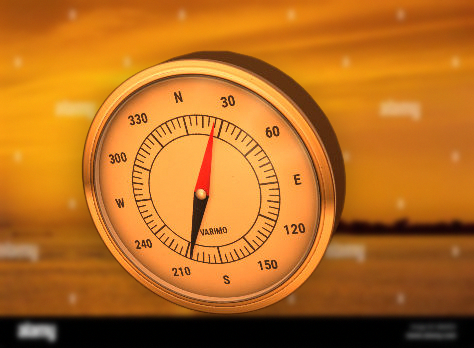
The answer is 25 °
